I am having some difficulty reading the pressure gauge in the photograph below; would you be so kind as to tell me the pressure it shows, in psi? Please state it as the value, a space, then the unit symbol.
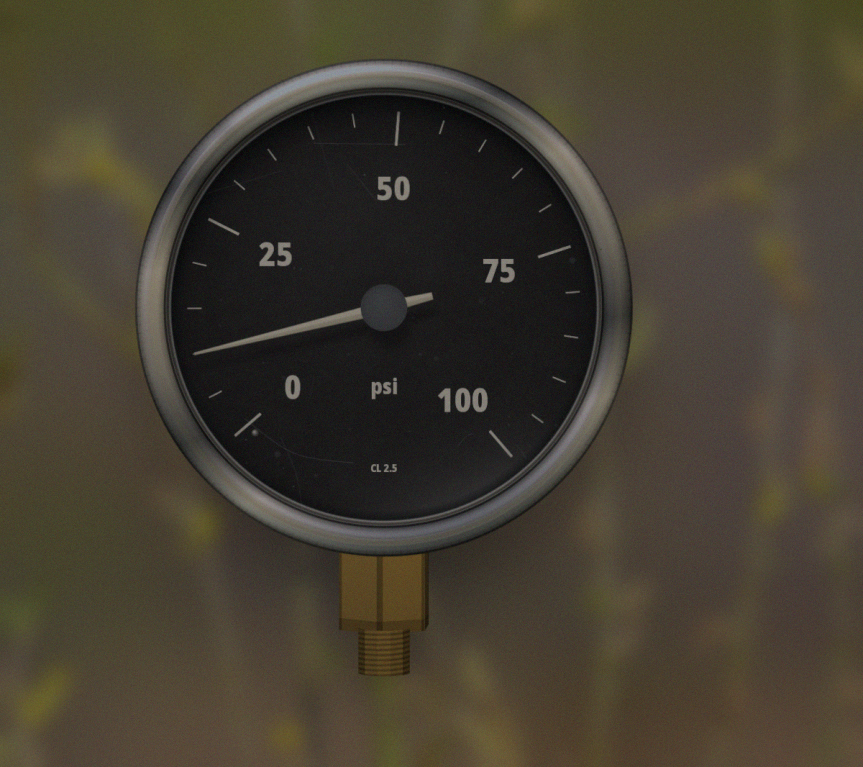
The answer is 10 psi
